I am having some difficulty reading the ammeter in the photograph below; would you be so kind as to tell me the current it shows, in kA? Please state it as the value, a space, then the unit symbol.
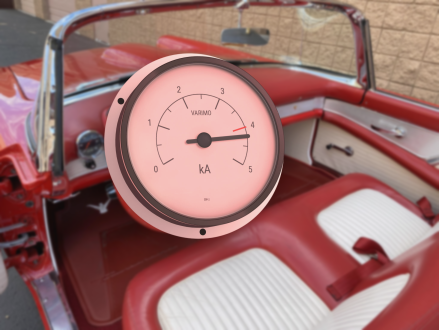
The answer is 4.25 kA
